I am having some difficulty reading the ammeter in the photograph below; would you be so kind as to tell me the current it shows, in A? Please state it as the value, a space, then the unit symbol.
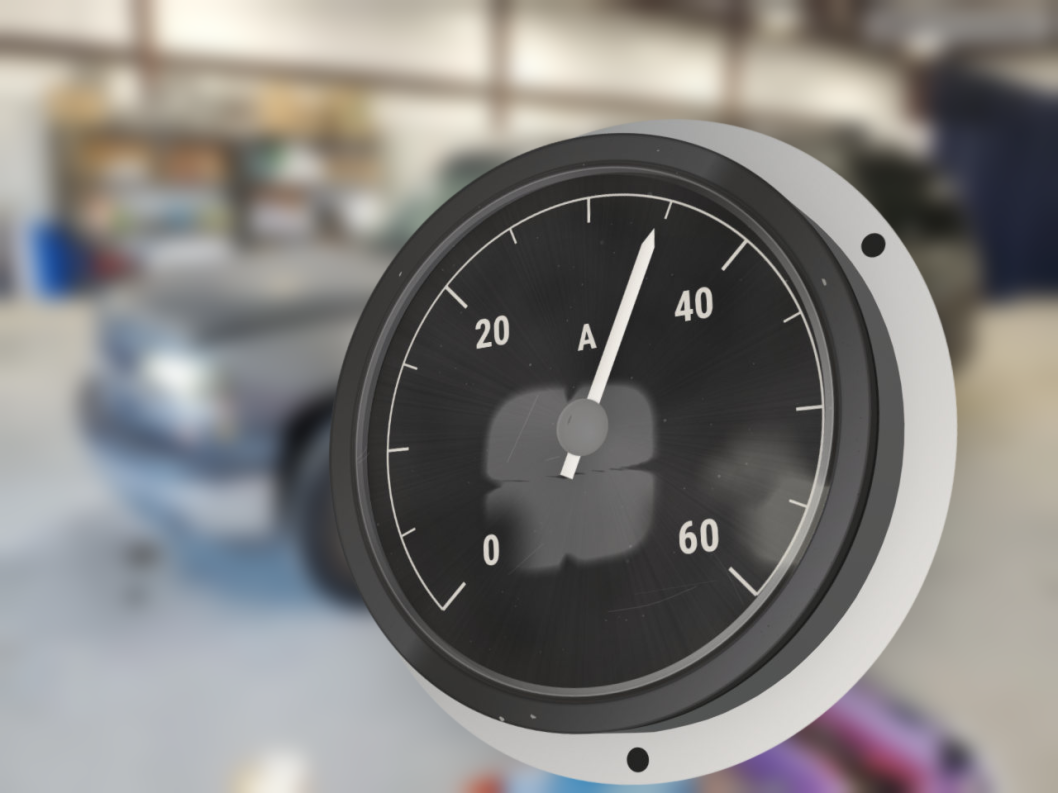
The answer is 35 A
